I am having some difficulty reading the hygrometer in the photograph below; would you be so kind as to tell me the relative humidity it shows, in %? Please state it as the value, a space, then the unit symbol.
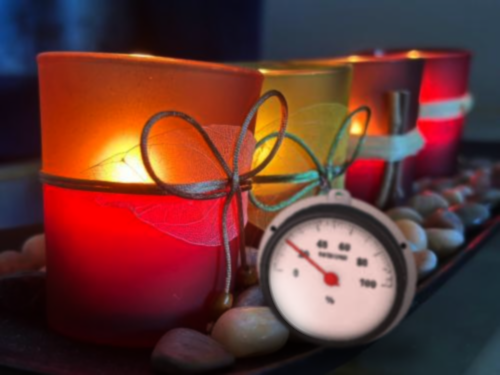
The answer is 20 %
